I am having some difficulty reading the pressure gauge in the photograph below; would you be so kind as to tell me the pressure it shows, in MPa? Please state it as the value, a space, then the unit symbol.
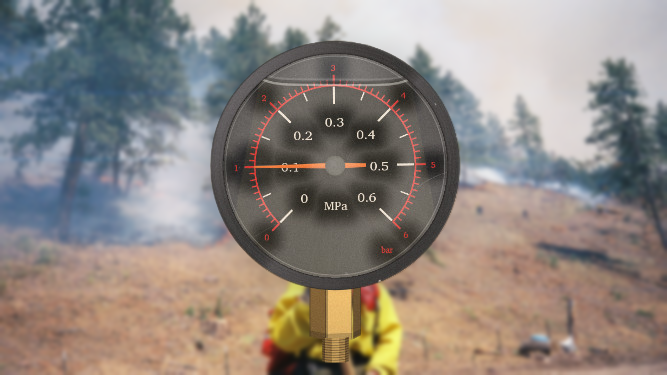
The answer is 0.1 MPa
